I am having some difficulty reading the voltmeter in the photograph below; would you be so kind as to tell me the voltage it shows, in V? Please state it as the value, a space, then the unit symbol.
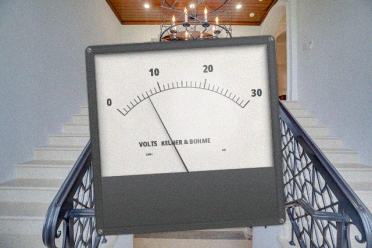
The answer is 7 V
